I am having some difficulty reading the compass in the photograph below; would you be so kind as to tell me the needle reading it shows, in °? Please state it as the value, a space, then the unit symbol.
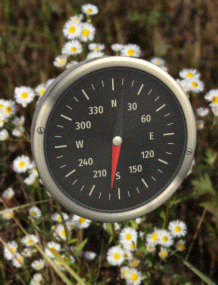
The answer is 190 °
